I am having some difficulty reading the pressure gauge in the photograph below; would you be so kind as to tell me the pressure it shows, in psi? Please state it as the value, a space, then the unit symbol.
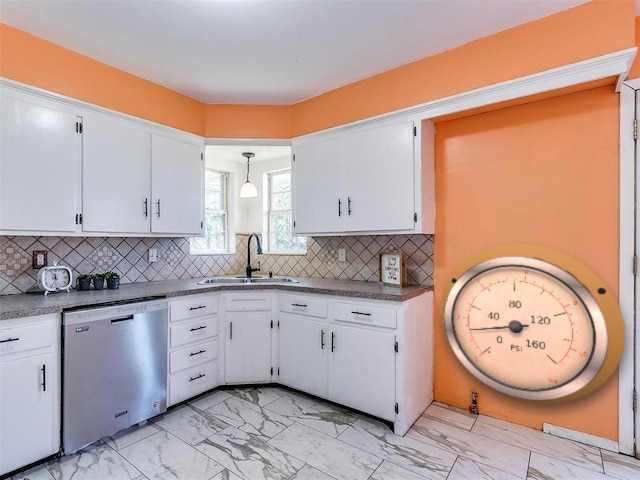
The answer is 20 psi
